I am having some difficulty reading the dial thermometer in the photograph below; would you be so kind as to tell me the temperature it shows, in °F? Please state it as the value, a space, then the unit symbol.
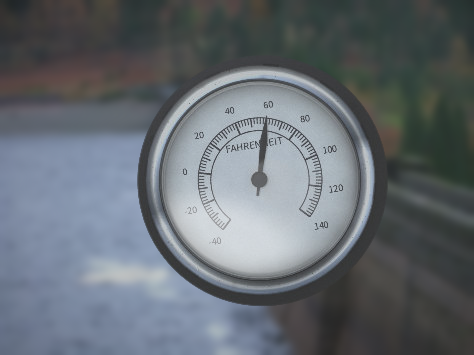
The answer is 60 °F
